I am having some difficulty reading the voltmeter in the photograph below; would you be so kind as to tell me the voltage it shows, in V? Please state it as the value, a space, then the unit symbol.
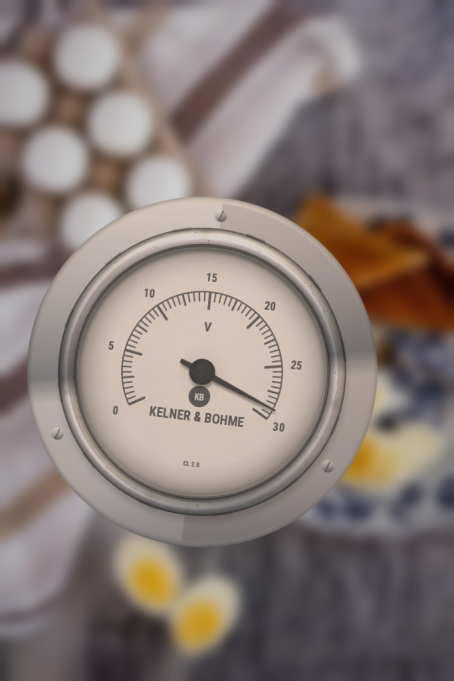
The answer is 29 V
